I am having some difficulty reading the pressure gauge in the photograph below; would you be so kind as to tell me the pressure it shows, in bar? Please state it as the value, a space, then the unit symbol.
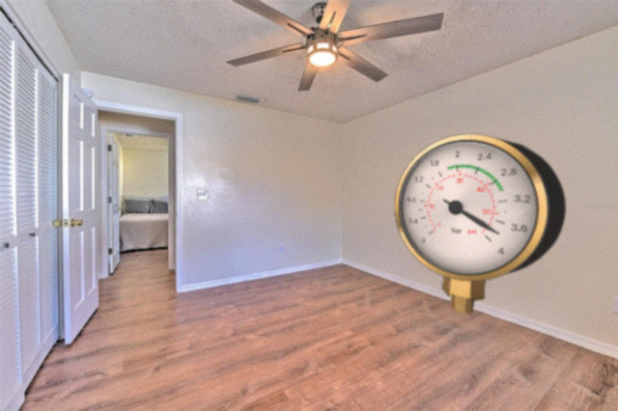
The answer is 3.8 bar
